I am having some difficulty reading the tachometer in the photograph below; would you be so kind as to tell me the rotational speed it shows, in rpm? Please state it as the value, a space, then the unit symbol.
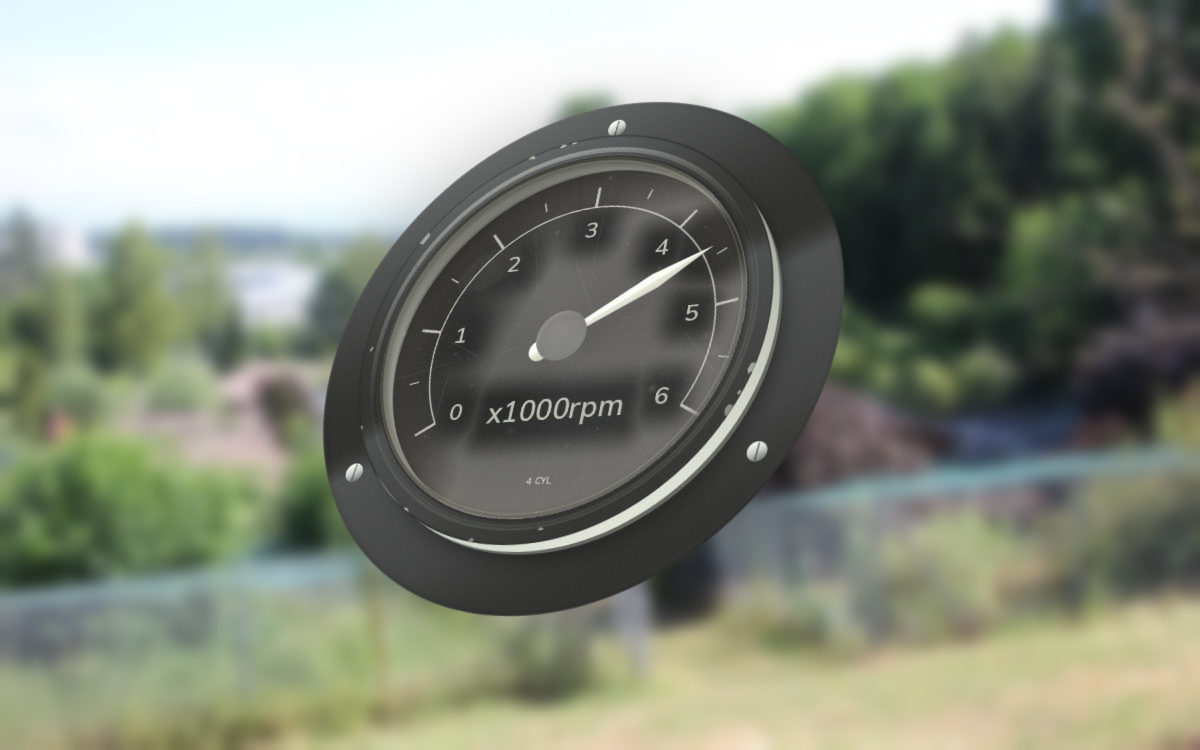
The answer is 4500 rpm
